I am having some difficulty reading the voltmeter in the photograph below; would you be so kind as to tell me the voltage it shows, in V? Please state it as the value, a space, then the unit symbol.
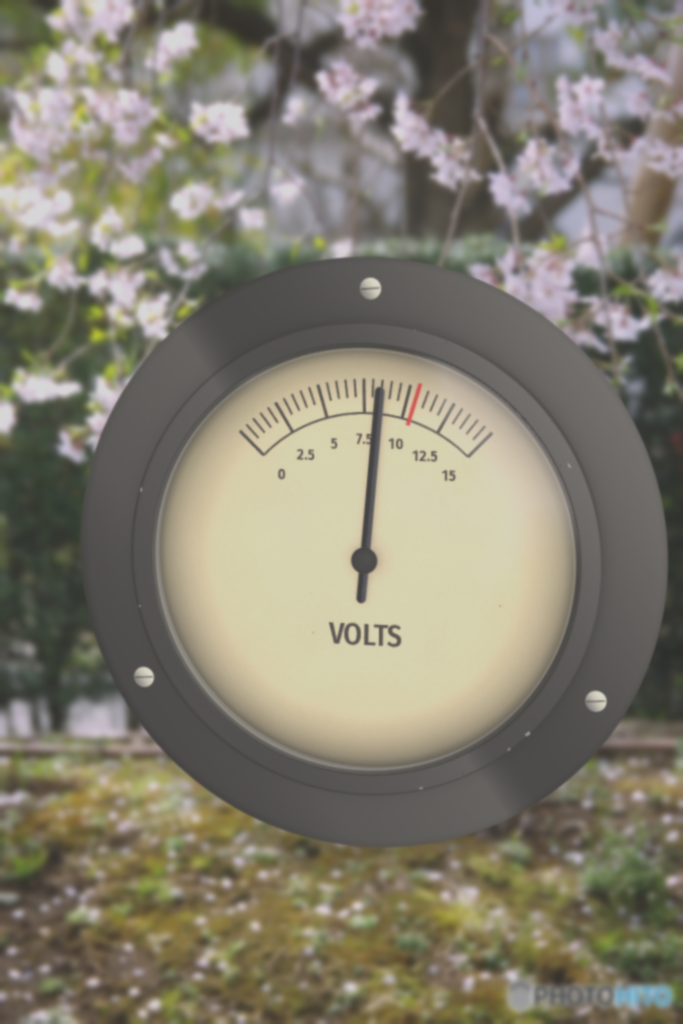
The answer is 8.5 V
